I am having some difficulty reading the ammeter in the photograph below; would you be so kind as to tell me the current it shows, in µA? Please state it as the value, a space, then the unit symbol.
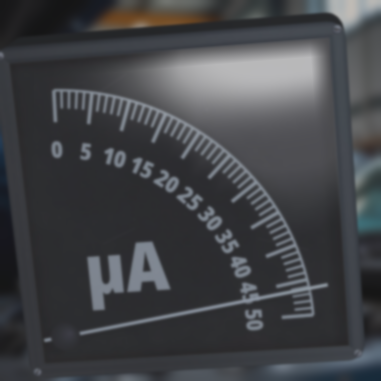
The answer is 46 µA
